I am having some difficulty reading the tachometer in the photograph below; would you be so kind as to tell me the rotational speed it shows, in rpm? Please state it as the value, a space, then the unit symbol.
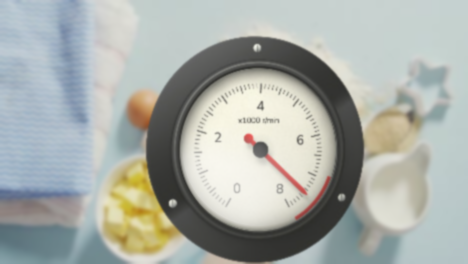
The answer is 7500 rpm
